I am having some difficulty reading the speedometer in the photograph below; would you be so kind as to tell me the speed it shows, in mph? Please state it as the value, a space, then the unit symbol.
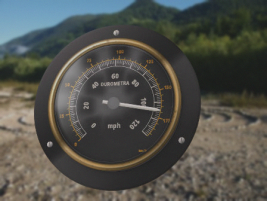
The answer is 105 mph
